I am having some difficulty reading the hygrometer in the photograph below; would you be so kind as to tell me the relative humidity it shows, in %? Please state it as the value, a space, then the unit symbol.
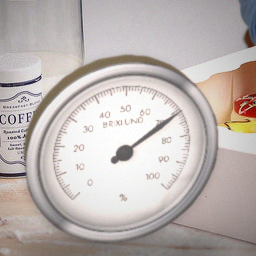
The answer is 70 %
